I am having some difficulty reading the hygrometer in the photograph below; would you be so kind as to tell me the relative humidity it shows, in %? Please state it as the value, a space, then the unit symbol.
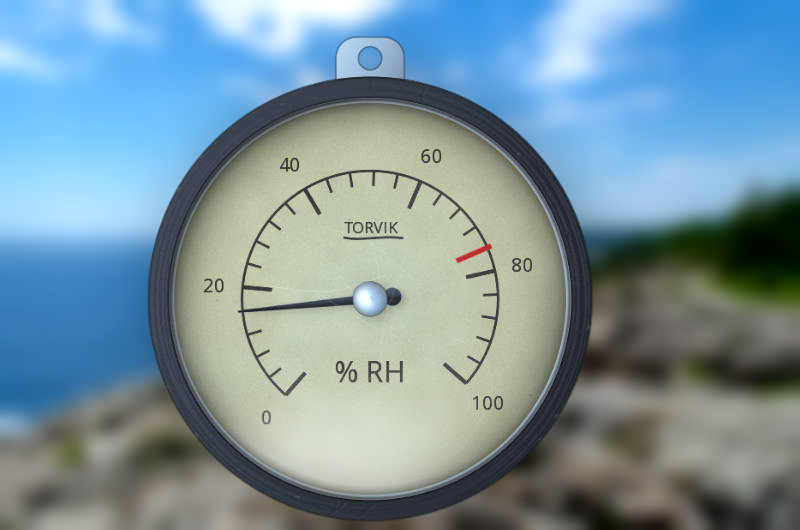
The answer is 16 %
